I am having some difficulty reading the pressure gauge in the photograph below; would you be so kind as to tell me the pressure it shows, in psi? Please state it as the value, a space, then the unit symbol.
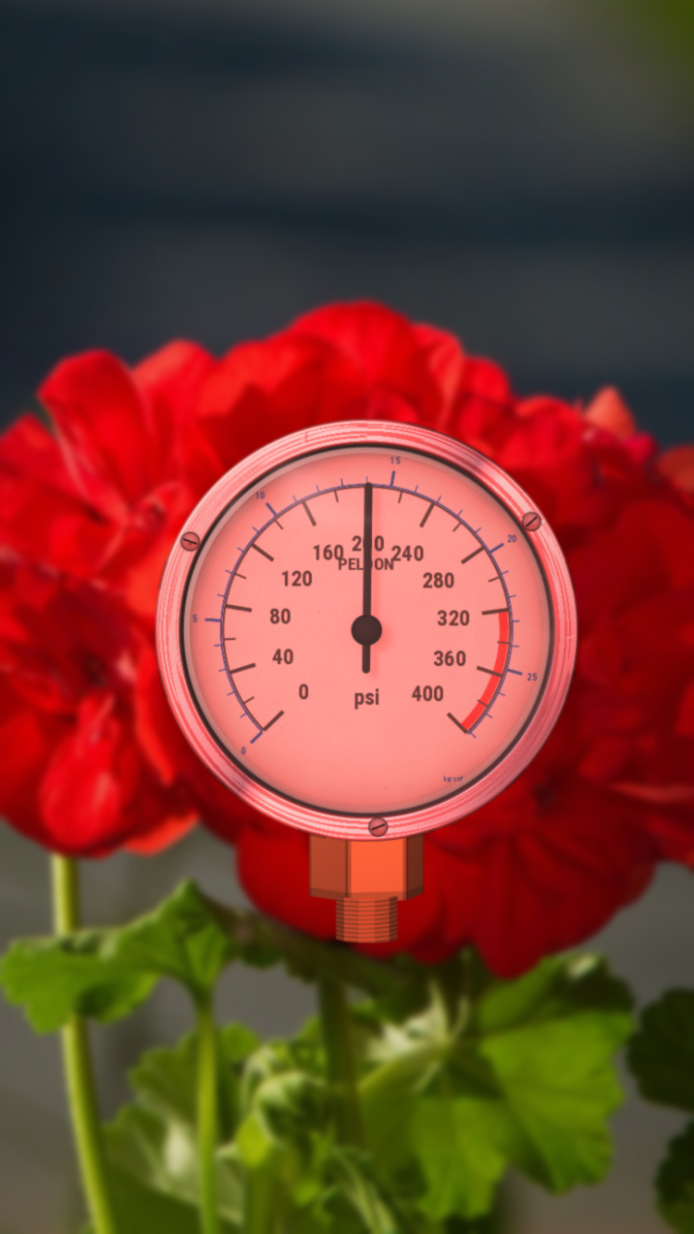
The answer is 200 psi
